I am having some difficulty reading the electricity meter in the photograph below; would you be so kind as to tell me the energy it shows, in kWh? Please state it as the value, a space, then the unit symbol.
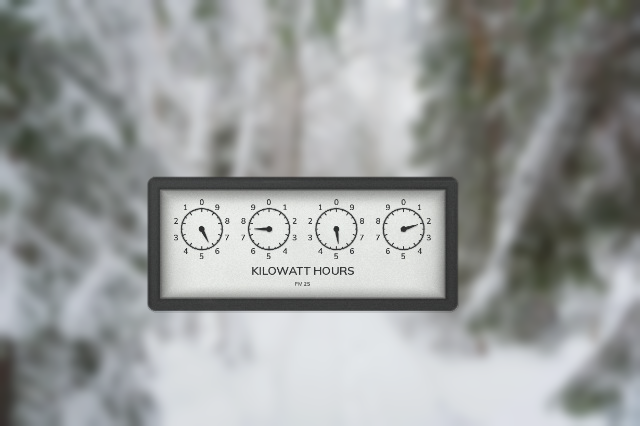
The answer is 5752 kWh
